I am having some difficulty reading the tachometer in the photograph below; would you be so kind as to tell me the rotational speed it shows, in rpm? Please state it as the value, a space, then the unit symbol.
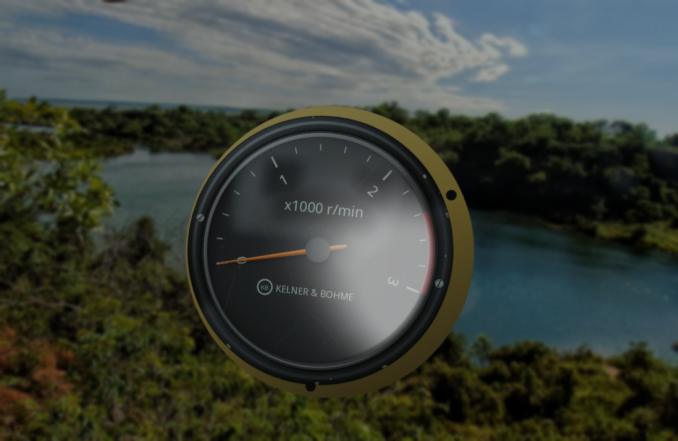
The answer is 0 rpm
